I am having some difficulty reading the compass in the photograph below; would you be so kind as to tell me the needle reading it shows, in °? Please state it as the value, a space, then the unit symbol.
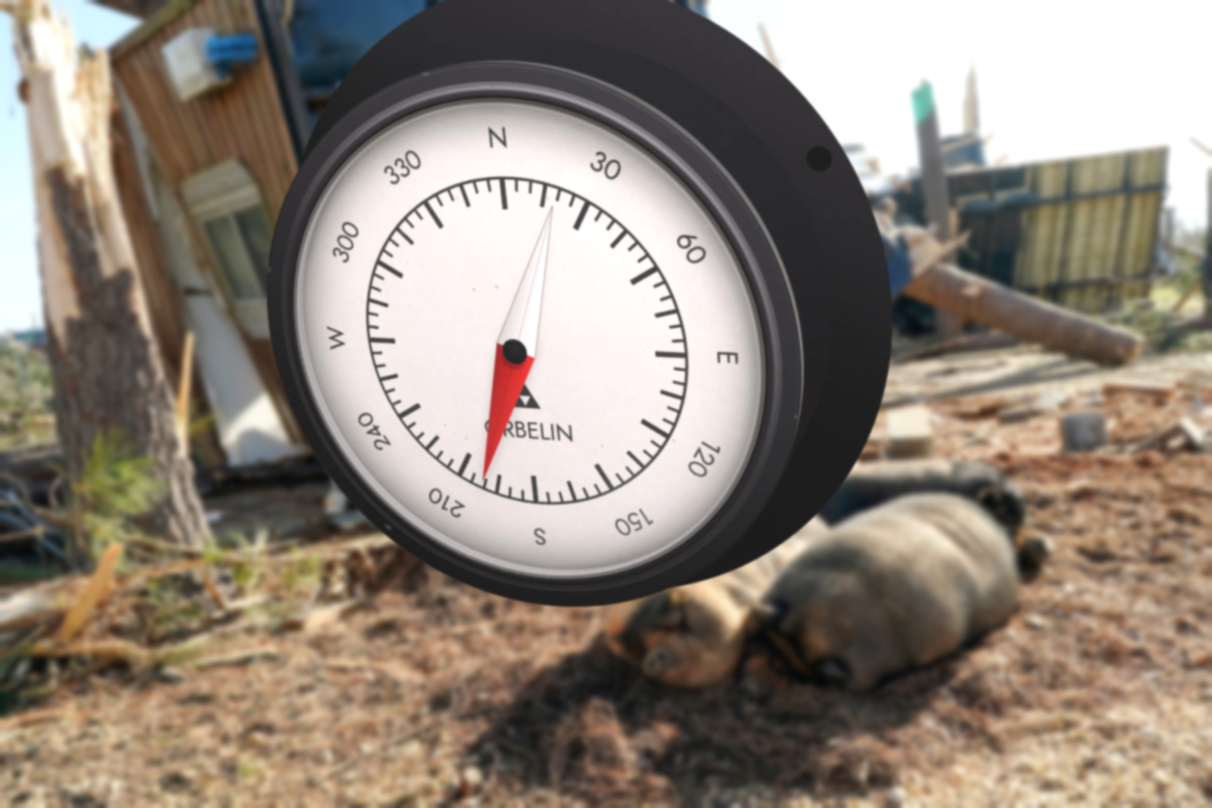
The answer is 200 °
